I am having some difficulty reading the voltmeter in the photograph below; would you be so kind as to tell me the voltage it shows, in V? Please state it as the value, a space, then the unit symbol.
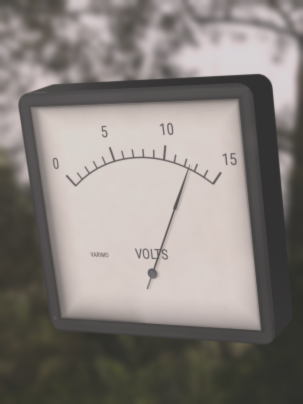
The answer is 12.5 V
